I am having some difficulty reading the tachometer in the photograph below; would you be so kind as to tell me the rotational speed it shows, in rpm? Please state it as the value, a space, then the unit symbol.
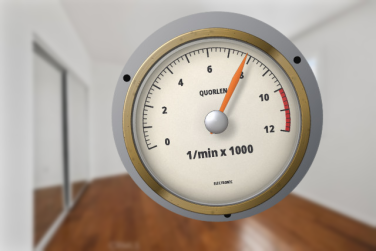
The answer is 7800 rpm
